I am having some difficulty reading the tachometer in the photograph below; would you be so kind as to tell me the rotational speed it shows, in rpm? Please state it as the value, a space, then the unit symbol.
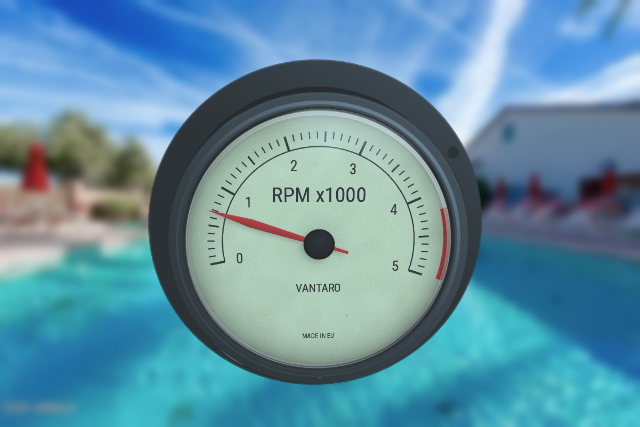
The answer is 700 rpm
